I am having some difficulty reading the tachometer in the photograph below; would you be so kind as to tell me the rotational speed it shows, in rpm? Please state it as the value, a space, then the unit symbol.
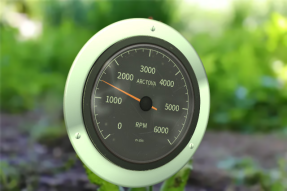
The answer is 1400 rpm
